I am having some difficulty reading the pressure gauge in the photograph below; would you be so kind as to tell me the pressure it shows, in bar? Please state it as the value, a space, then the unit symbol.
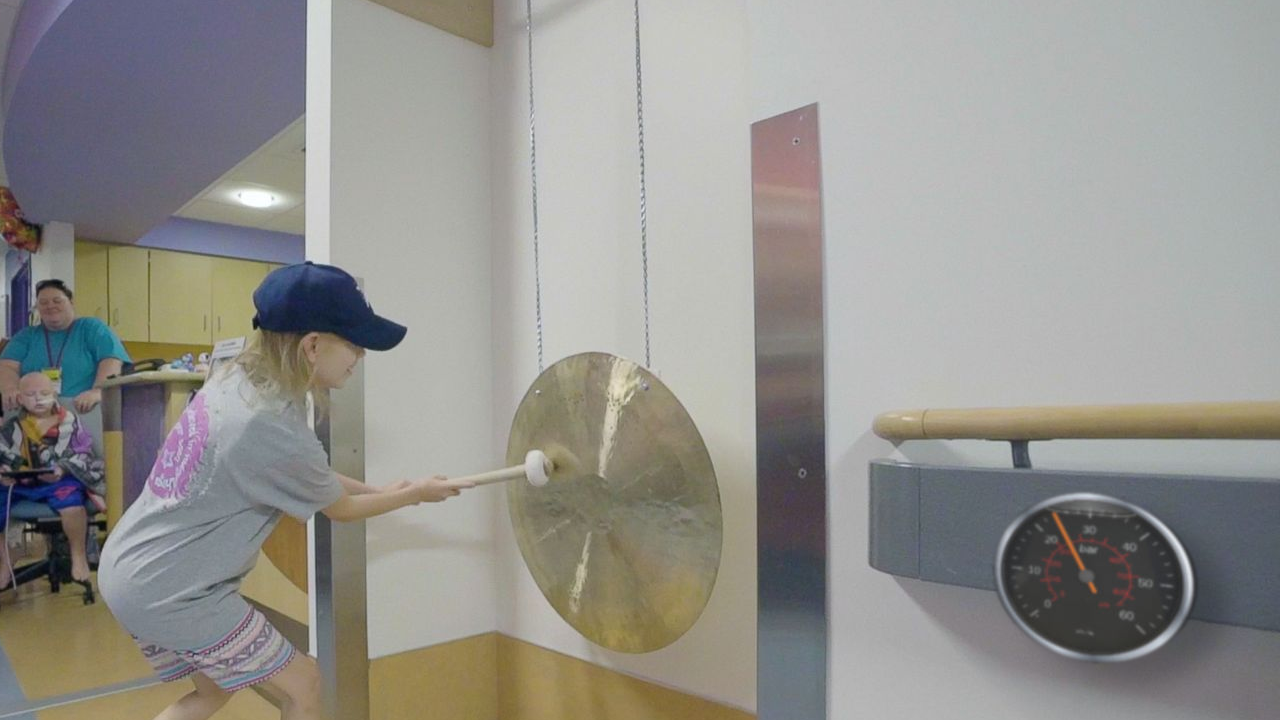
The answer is 24 bar
